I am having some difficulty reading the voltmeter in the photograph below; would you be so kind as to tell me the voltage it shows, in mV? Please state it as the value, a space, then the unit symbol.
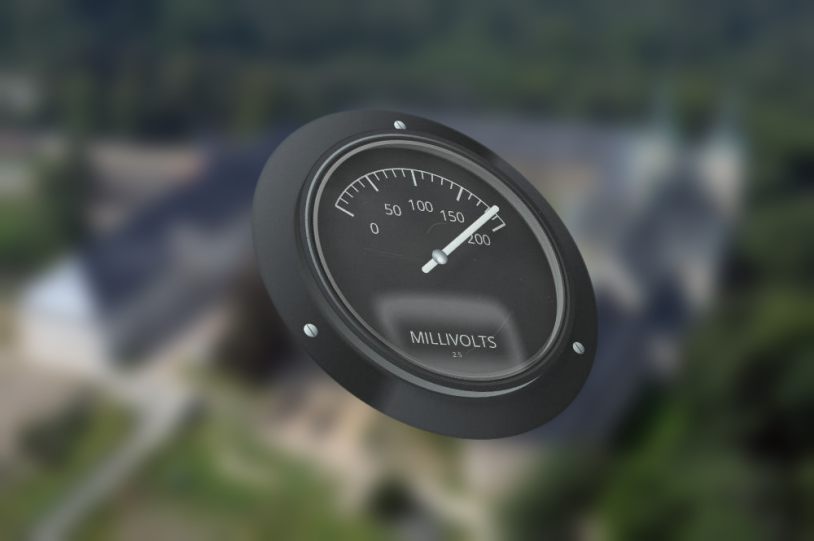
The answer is 185 mV
